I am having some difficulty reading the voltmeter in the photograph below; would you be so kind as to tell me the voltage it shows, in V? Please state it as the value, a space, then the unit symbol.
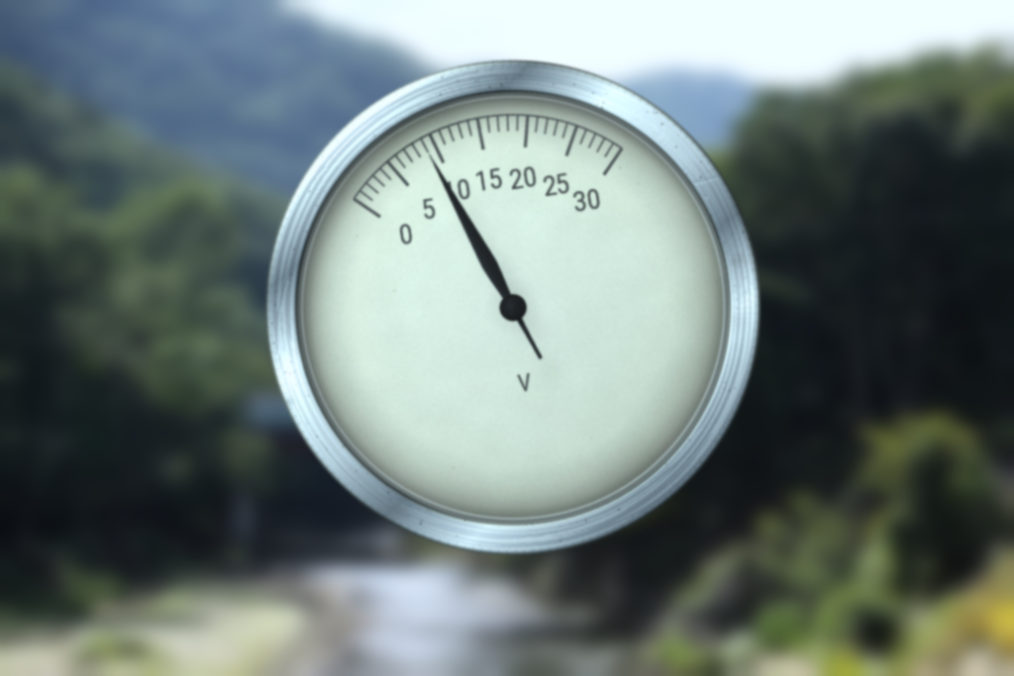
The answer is 9 V
